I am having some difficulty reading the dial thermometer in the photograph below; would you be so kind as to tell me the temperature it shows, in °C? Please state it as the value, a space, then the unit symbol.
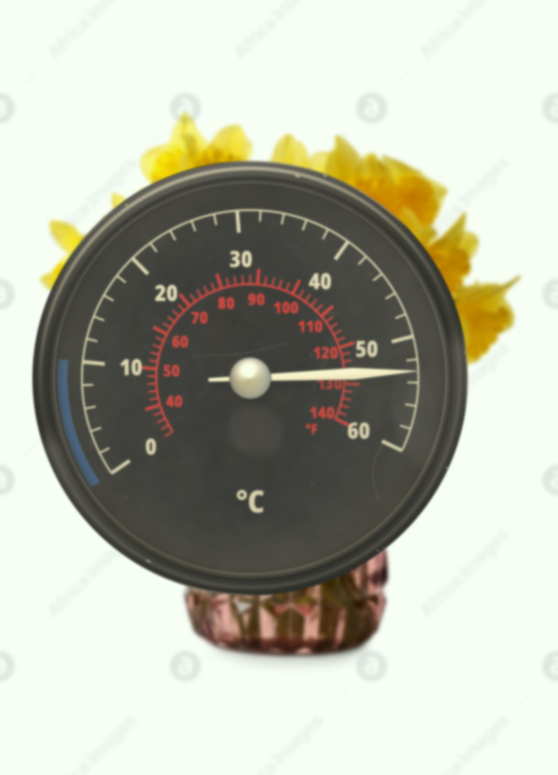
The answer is 53 °C
